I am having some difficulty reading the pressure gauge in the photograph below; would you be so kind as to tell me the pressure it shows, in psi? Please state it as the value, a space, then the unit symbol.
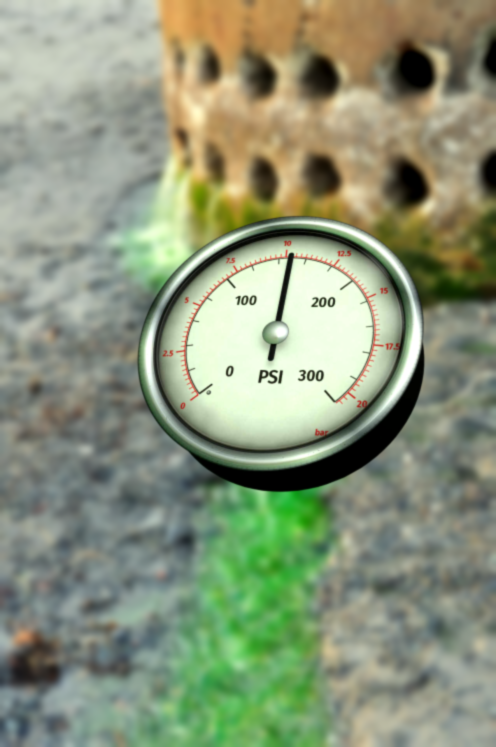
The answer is 150 psi
